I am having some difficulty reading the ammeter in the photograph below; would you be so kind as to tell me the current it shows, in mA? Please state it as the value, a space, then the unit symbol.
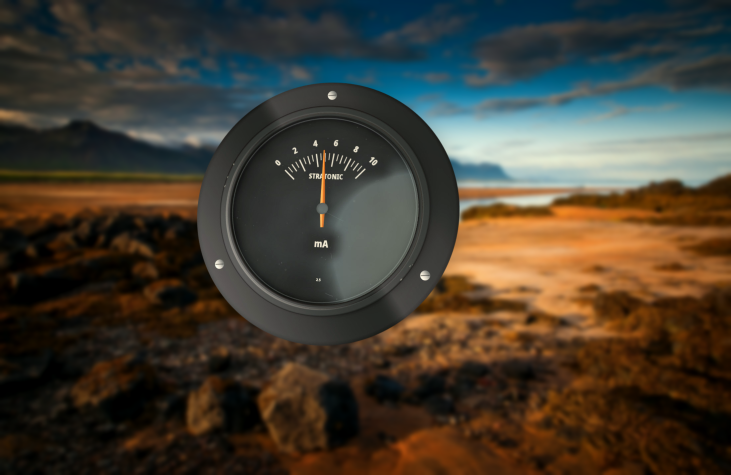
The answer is 5 mA
